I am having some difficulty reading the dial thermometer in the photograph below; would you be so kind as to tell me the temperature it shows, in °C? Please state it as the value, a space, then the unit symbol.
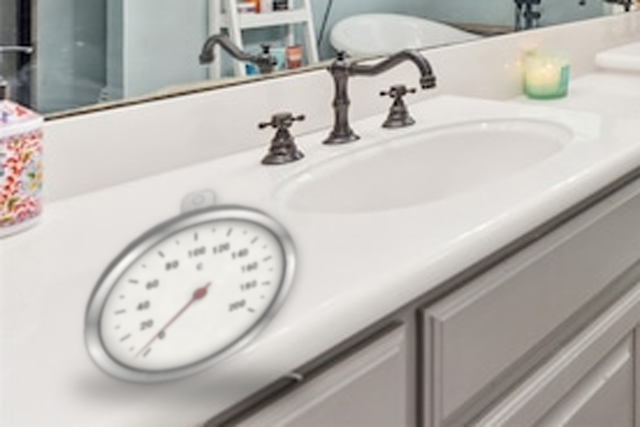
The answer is 5 °C
